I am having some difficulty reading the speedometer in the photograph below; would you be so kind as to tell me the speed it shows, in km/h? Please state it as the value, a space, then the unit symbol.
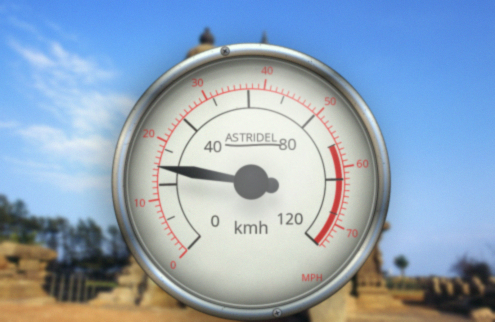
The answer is 25 km/h
